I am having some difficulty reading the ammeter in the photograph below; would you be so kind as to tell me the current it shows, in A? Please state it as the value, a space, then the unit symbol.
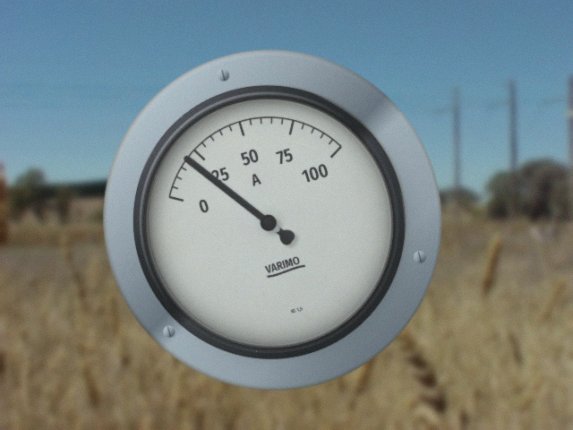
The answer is 20 A
